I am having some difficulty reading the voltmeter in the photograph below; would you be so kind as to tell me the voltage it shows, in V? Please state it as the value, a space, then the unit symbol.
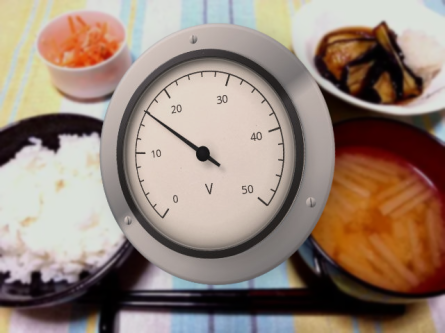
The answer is 16 V
